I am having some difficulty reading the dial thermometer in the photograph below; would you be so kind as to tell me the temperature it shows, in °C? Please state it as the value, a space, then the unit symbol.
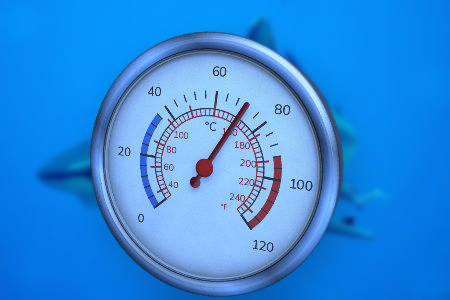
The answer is 72 °C
